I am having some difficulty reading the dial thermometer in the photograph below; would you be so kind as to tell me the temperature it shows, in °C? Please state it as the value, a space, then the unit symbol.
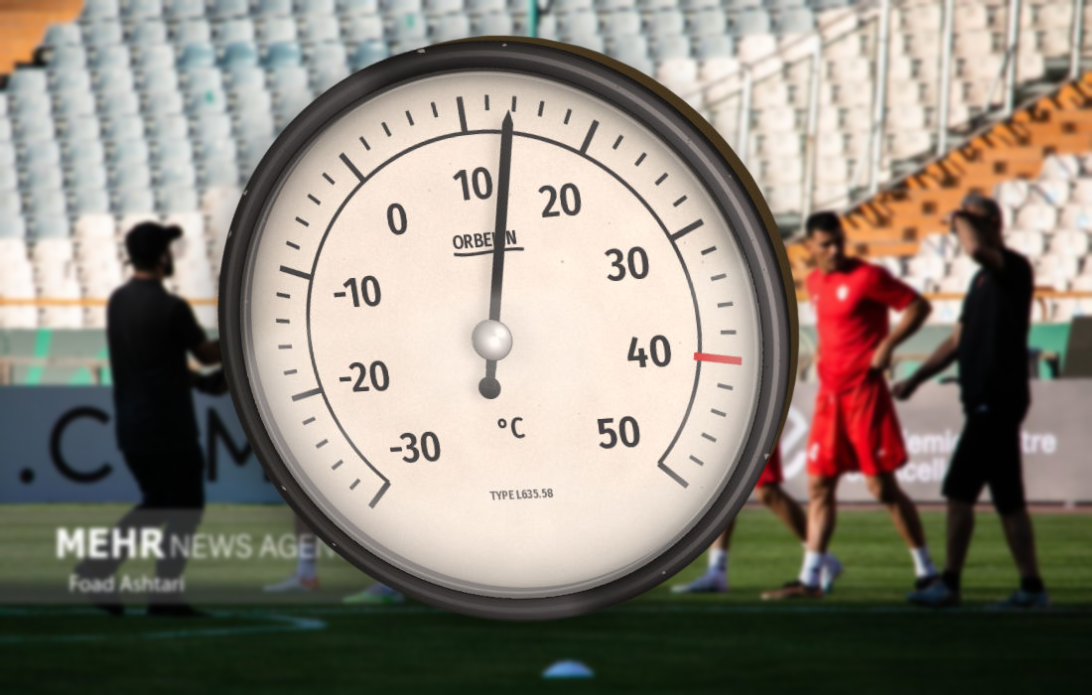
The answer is 14 °C
